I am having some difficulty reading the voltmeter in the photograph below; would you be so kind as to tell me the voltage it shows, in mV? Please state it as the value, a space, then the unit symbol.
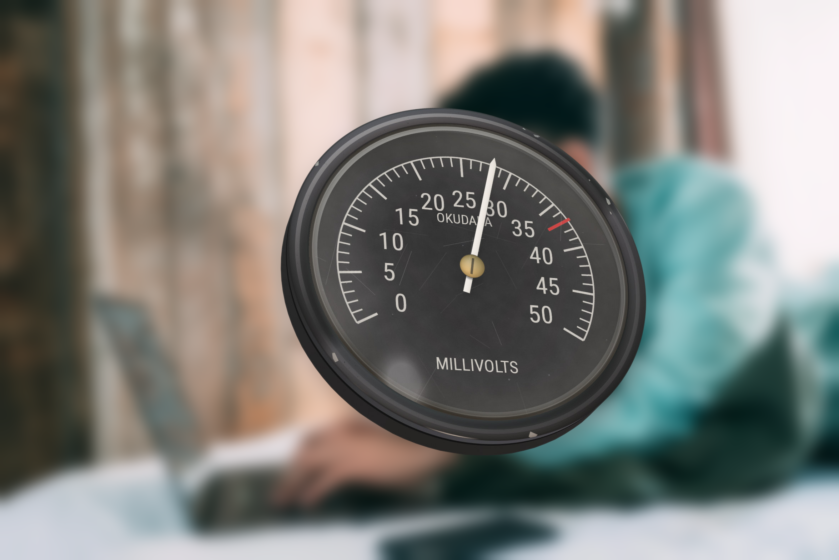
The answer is 28 mV
